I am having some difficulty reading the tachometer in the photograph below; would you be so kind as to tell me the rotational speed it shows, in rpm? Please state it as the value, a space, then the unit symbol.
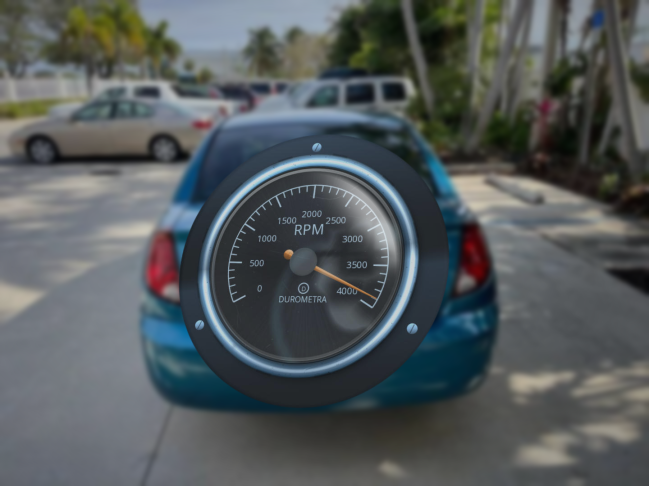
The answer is 3900 rpm
